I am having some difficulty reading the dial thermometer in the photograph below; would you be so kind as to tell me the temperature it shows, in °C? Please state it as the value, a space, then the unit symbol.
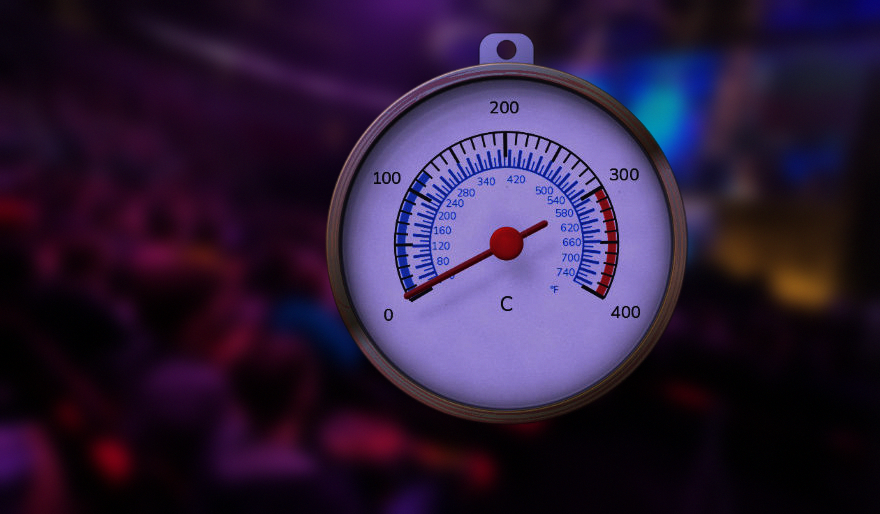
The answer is 5 °C
